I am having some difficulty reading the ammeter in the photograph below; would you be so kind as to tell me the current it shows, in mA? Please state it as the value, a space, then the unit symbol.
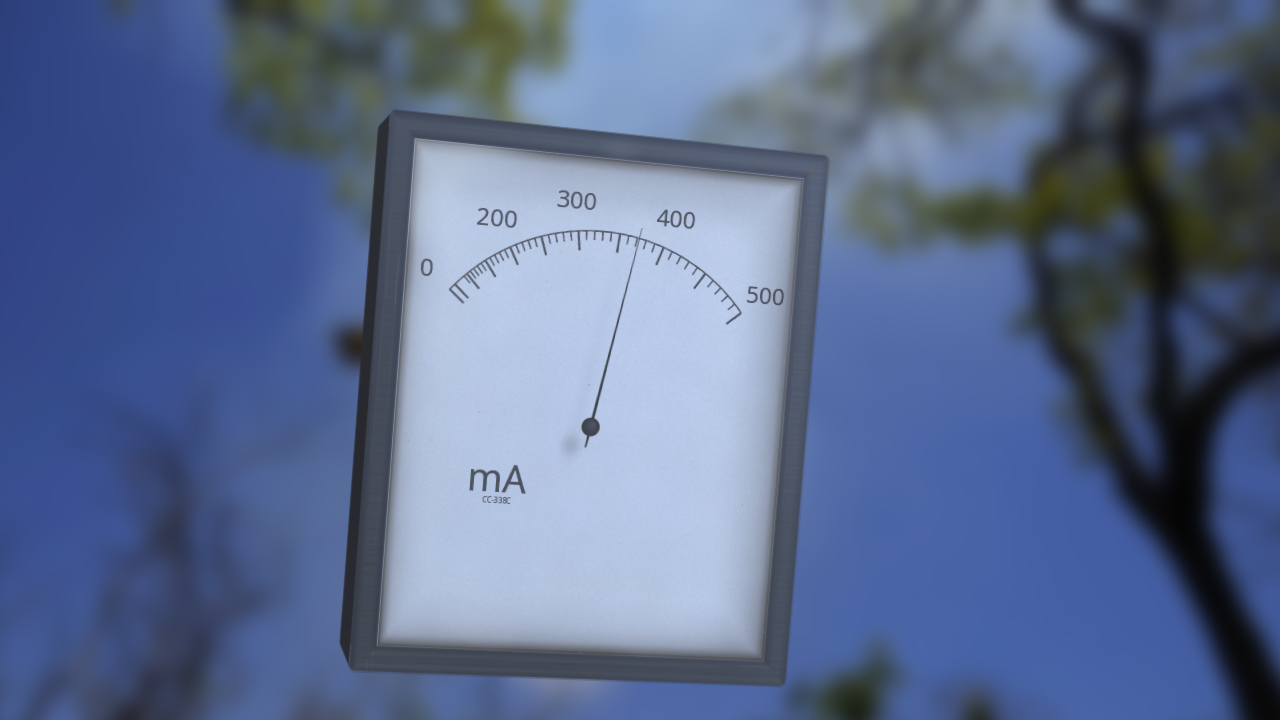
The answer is 370 mA
